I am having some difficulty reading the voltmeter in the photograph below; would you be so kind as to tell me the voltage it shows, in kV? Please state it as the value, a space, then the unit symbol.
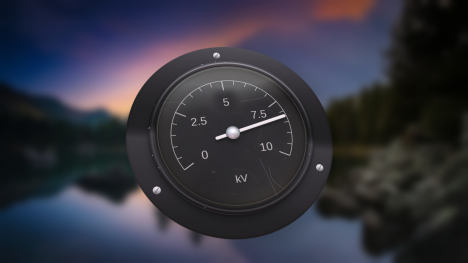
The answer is 8.25 kV
